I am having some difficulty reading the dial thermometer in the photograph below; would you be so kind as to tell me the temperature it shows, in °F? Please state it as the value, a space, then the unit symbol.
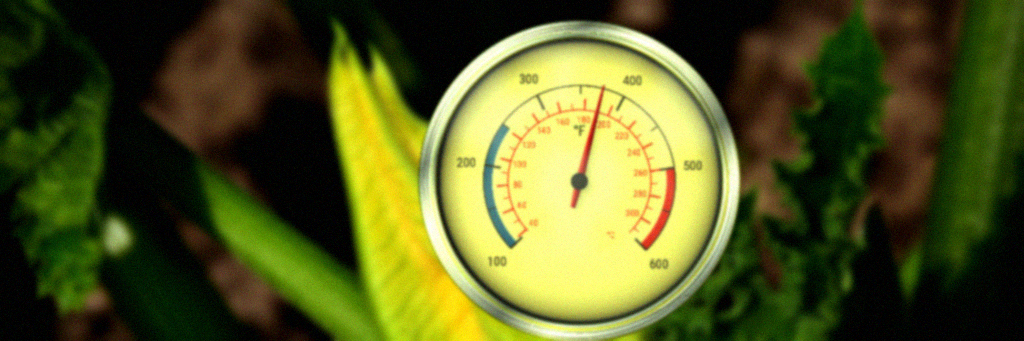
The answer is 375 °F
